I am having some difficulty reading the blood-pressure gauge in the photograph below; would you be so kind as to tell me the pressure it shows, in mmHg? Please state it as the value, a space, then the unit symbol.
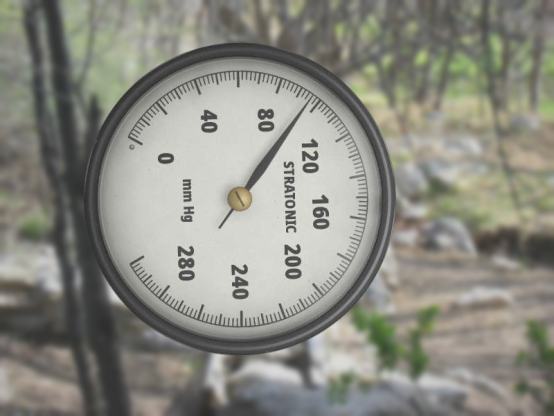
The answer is 96 mmHg
